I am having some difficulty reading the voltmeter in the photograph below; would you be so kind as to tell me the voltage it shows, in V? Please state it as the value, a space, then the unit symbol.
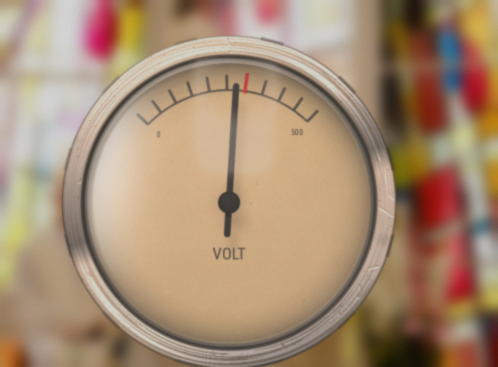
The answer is 275 V
